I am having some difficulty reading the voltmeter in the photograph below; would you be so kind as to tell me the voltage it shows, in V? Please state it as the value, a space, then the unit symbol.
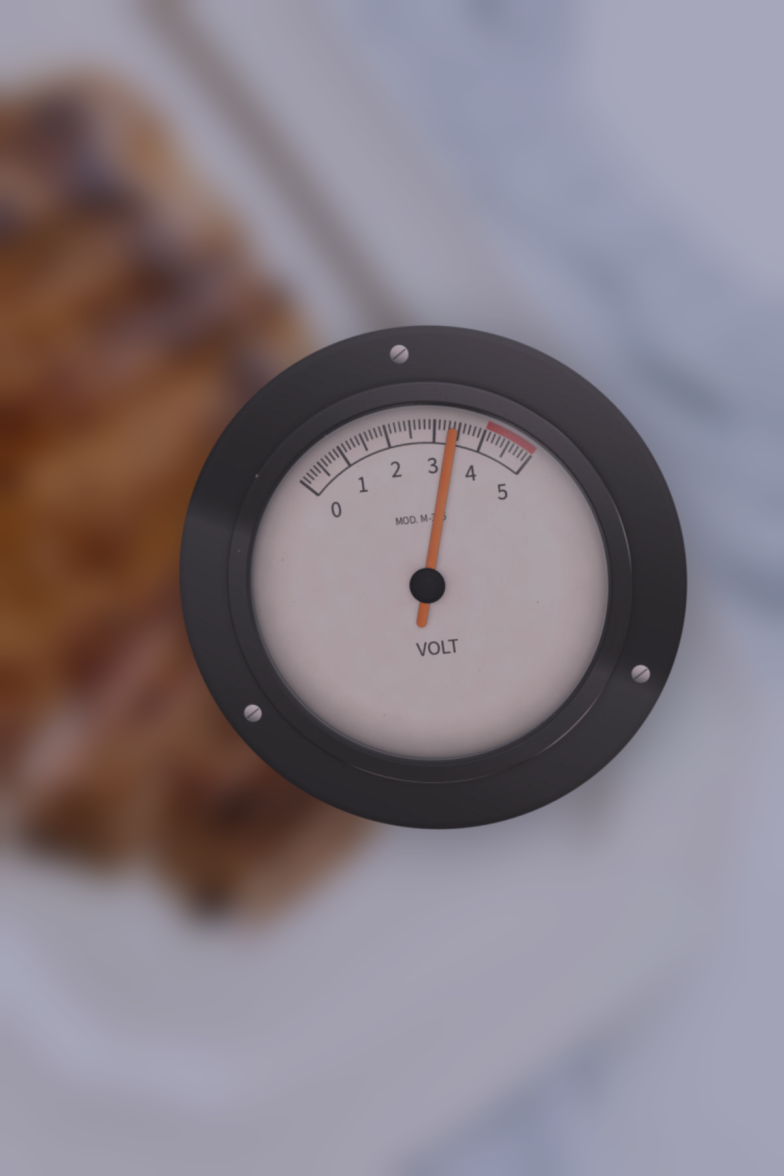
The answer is 3.4 V
